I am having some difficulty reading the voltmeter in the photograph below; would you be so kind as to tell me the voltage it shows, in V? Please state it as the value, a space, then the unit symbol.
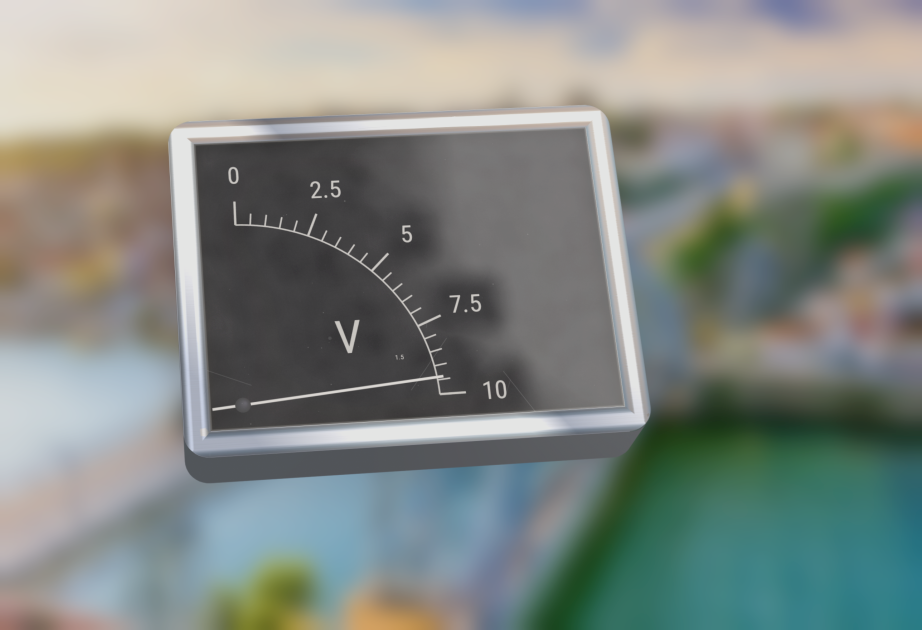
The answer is 9.5 V
